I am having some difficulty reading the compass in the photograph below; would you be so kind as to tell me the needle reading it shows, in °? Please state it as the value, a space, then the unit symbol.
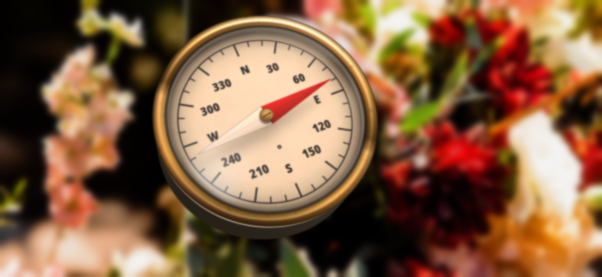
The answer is 80 °
